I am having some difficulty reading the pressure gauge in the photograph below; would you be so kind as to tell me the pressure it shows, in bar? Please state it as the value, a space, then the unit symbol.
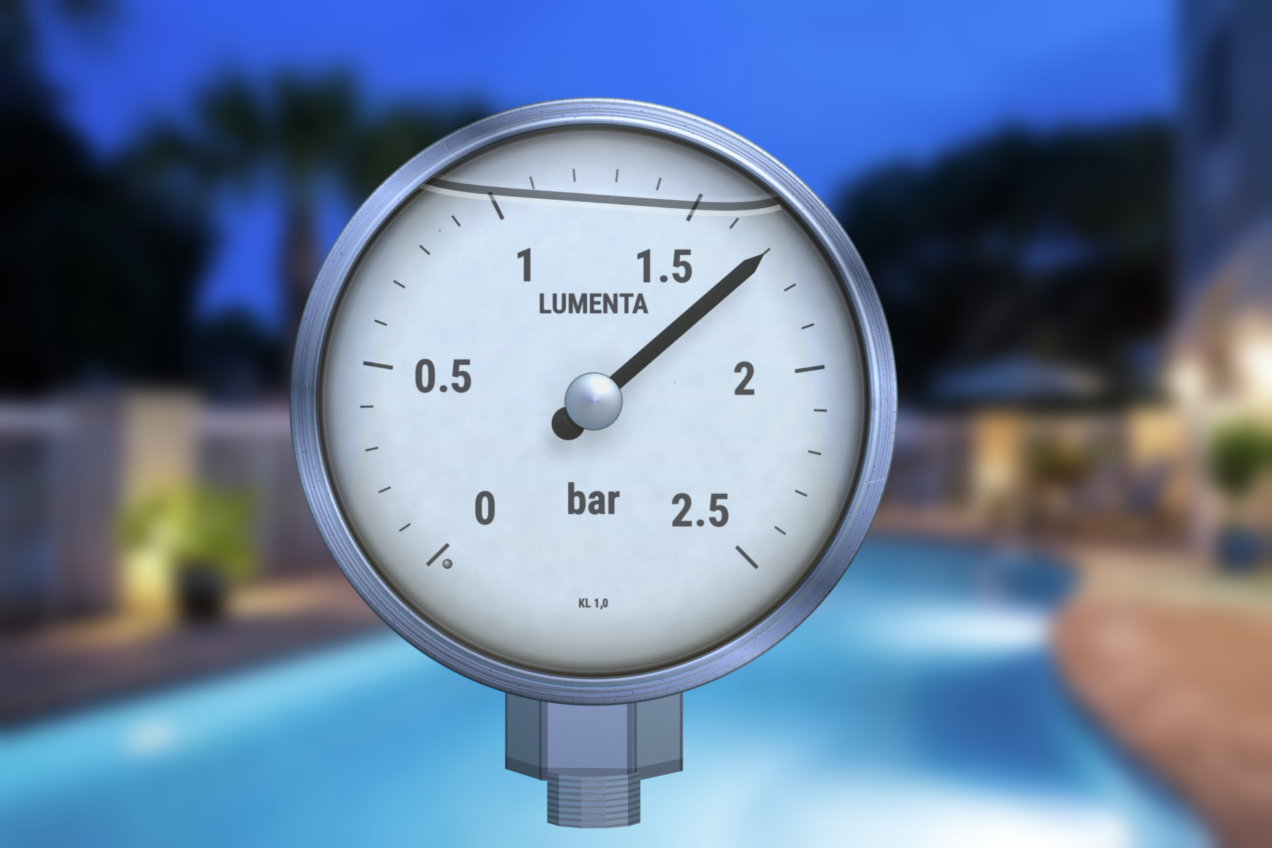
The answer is 1.7 bar
